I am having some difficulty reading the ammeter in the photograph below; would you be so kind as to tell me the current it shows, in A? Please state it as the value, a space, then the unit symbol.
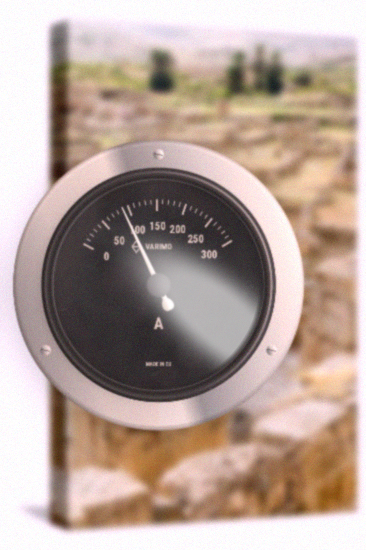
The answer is 90 A
